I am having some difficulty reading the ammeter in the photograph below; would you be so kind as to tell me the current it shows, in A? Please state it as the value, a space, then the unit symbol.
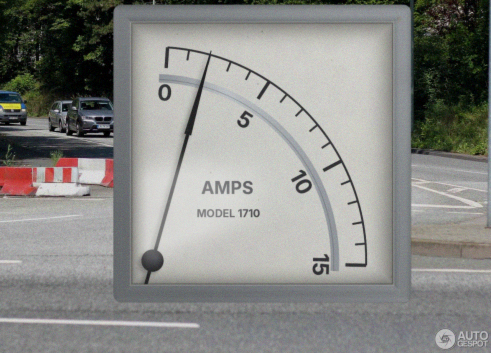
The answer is 2 A
